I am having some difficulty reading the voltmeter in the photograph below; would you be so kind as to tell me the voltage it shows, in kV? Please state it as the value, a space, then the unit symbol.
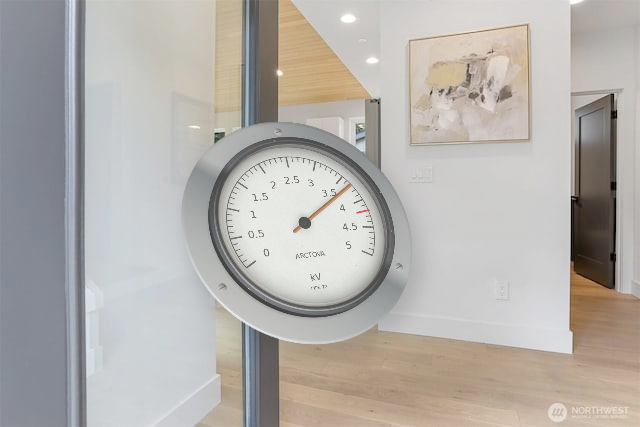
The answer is 3.7 kV
